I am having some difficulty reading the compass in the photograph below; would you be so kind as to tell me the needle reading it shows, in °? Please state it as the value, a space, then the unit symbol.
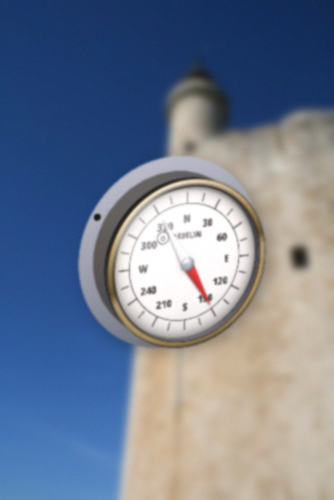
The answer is 150 °
